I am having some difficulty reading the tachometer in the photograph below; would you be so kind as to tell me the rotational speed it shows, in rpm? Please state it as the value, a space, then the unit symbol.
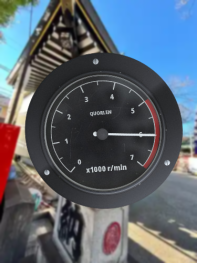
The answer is 6000 rpm
